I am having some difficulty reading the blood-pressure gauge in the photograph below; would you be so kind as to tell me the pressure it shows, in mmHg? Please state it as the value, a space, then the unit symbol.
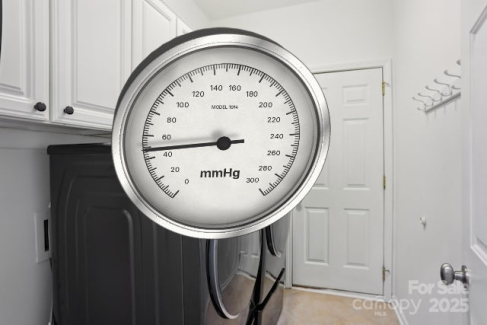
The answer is 50 mmHg
